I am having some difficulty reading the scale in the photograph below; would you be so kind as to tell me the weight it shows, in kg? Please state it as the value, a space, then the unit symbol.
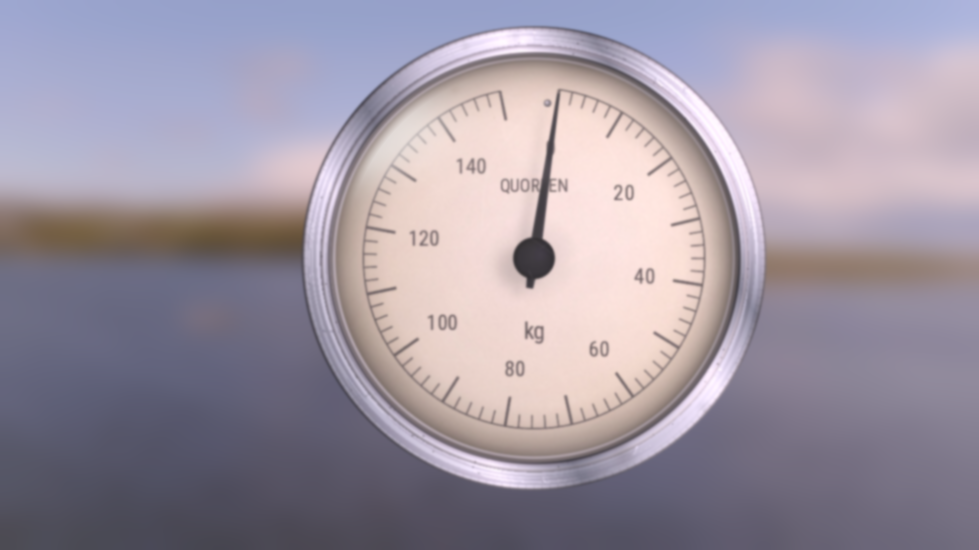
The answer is 0 kg
